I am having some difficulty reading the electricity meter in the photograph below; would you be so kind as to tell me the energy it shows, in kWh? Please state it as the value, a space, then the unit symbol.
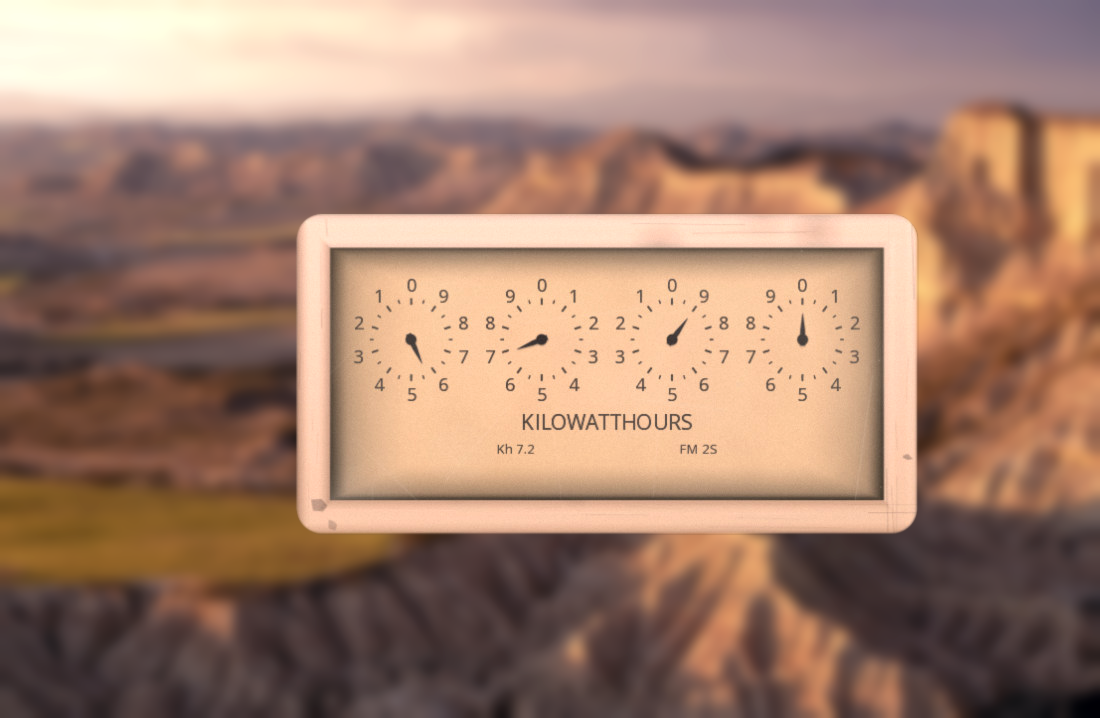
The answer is 5690 kWh
